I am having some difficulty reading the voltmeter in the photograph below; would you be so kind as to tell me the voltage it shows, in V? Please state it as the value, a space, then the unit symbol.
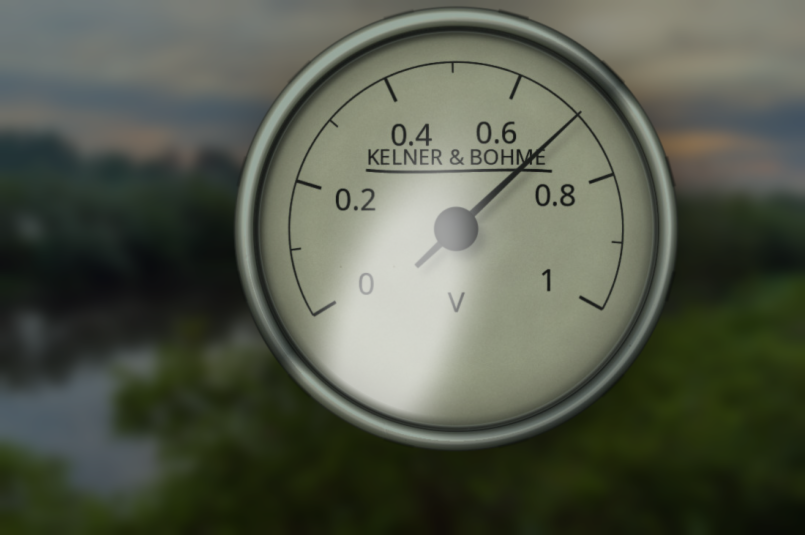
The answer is 0.7 V
